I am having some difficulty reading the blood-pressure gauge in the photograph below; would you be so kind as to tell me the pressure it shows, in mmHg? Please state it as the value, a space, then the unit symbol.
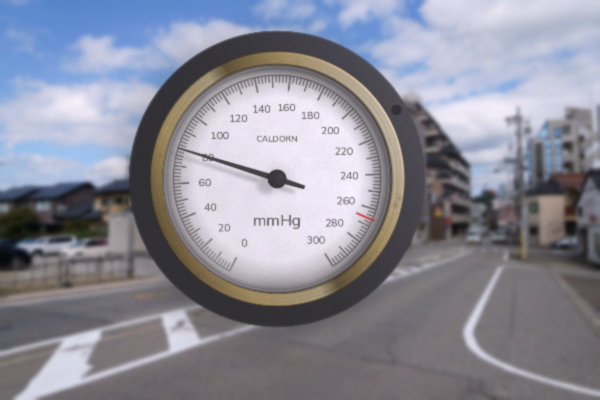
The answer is 80 mmHg
